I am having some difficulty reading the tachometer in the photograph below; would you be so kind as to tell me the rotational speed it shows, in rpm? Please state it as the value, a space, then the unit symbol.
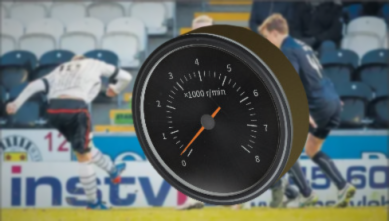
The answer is 200 rpm
